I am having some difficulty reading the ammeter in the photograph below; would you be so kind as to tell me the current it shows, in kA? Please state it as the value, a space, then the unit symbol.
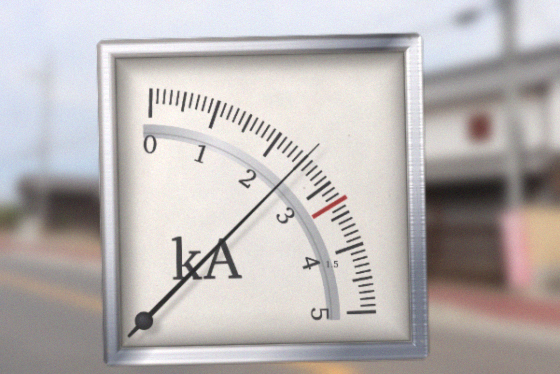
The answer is 2.5 kA
